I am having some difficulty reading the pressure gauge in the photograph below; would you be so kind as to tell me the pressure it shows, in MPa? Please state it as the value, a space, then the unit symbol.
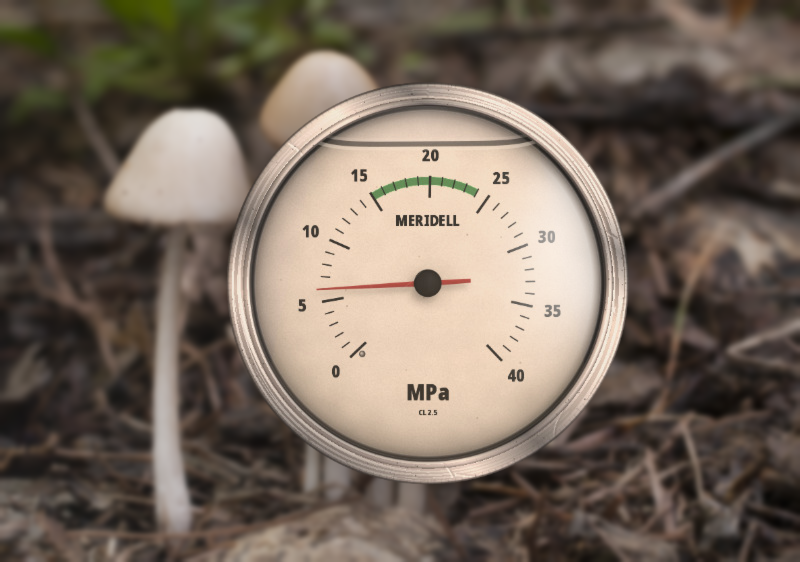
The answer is 6 MPa
